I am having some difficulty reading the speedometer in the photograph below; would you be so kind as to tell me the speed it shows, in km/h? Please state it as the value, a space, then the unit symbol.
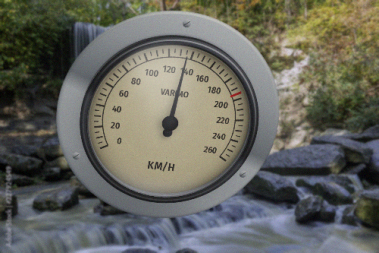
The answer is 135 km/h
